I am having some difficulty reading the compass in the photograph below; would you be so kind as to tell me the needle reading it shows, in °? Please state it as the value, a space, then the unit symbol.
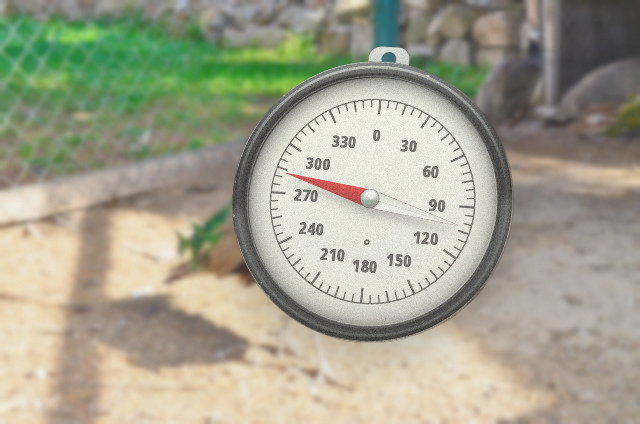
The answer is 282.5 °
